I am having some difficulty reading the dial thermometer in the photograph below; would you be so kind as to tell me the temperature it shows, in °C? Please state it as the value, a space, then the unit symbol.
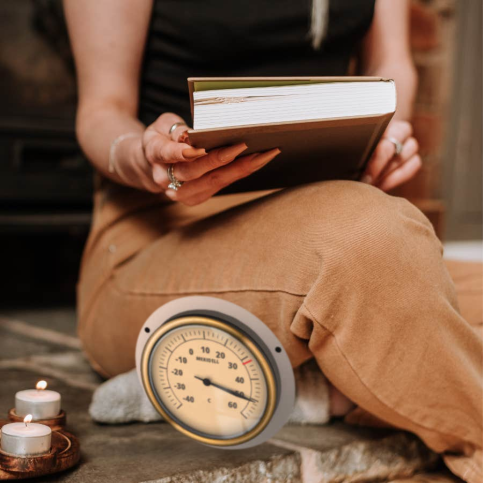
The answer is 50 °C
